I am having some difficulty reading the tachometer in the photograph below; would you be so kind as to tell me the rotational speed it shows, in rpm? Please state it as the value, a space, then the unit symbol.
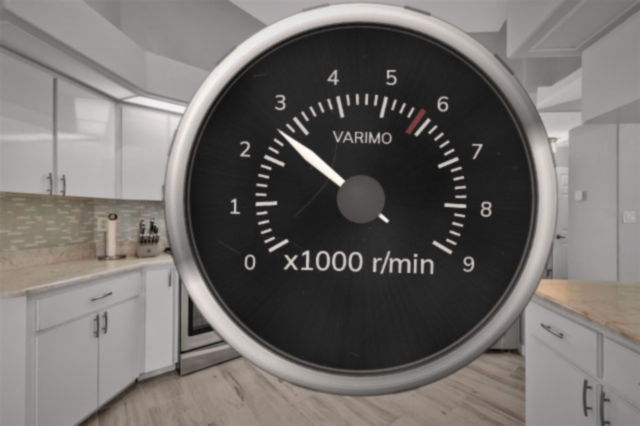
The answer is 2600 rpm
